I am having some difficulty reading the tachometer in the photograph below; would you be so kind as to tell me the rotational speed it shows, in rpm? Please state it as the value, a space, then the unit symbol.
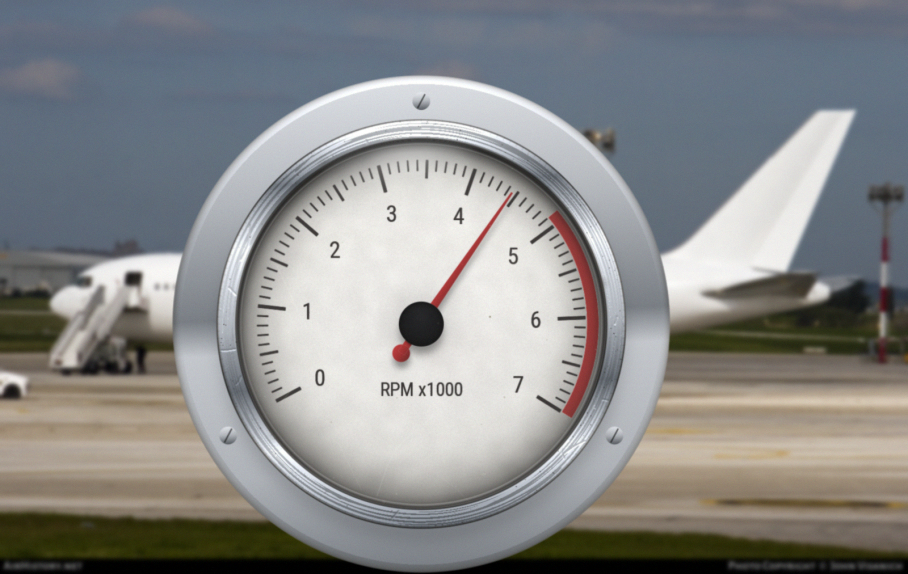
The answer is 4450 rpm
